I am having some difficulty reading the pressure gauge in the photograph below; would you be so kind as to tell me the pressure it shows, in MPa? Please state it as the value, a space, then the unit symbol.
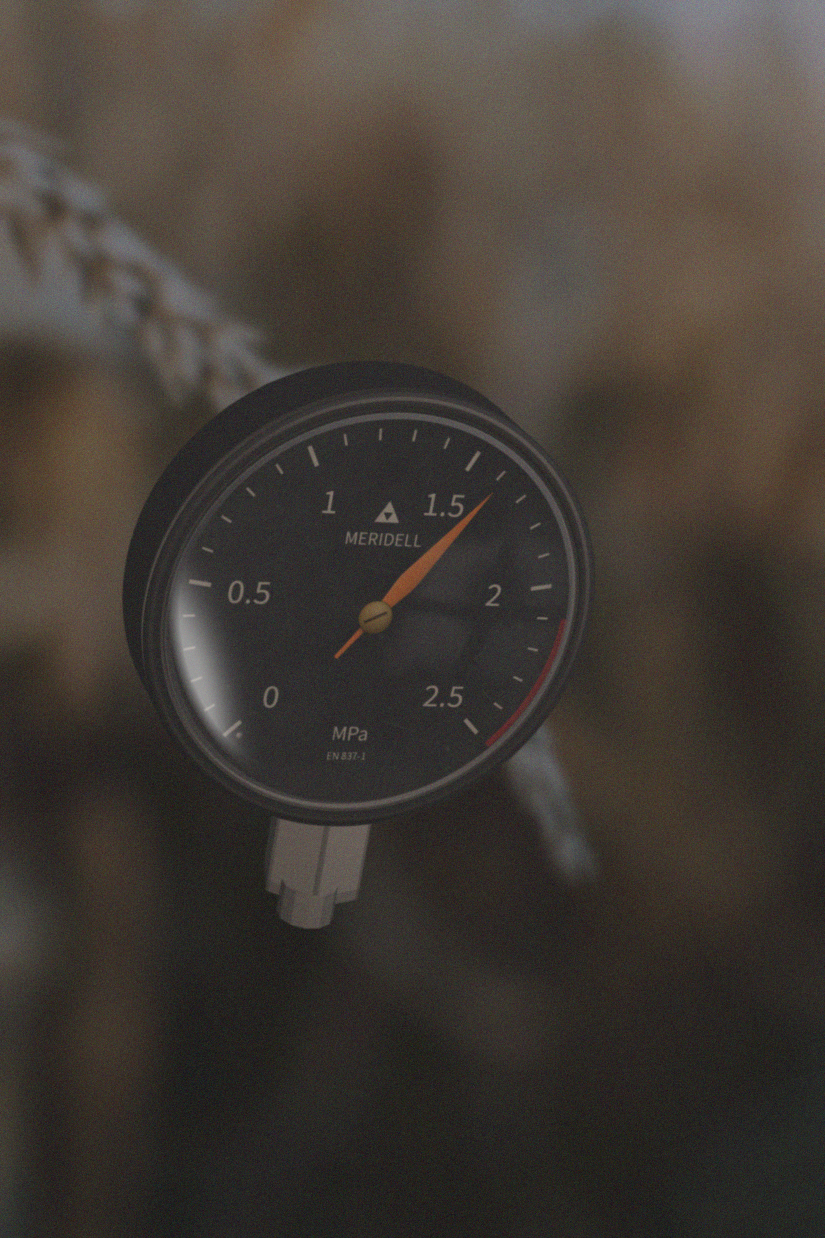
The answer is 1.6 MPa
